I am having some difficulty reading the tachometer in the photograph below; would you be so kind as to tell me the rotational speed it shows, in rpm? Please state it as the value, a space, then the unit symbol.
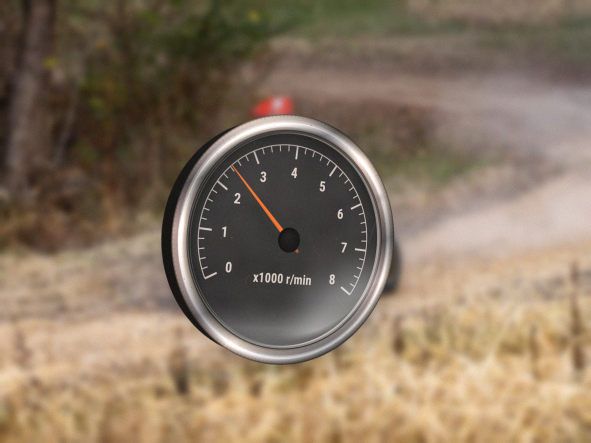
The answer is 2400 rpm
